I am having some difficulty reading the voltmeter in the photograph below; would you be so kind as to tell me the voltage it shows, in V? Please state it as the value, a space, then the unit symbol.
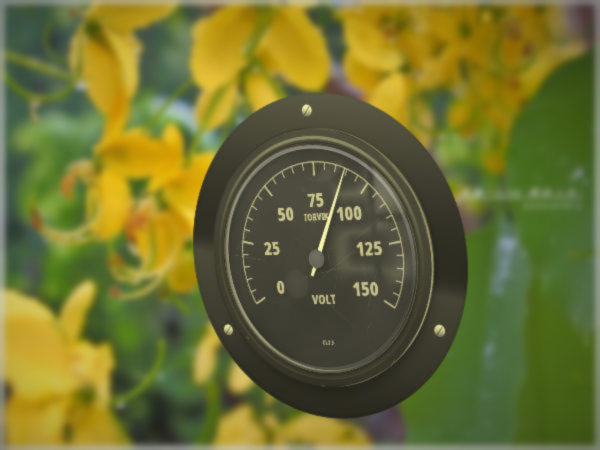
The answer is 90 V
